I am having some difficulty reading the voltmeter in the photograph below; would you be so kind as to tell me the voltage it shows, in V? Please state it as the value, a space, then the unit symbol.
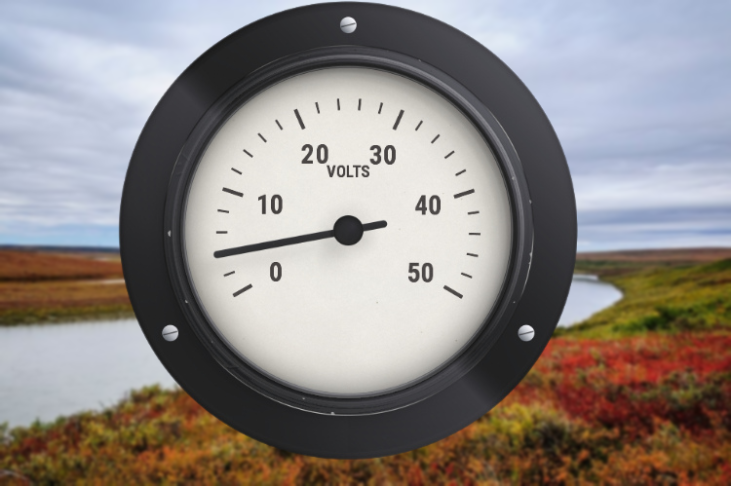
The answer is 4 V
